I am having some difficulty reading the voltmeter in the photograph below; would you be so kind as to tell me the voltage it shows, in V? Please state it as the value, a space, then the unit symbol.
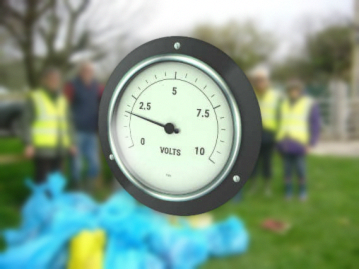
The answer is 1.75 V
